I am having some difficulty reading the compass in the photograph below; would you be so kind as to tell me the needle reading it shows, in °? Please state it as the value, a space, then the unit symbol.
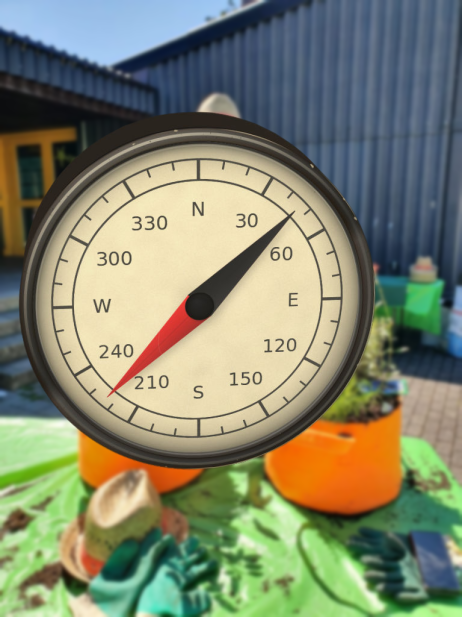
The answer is 225 °
